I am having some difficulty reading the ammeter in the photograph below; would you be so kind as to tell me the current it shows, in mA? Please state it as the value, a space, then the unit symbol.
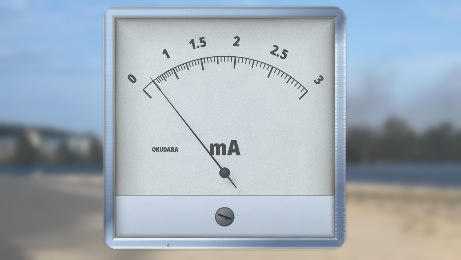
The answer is 0.5 mA
